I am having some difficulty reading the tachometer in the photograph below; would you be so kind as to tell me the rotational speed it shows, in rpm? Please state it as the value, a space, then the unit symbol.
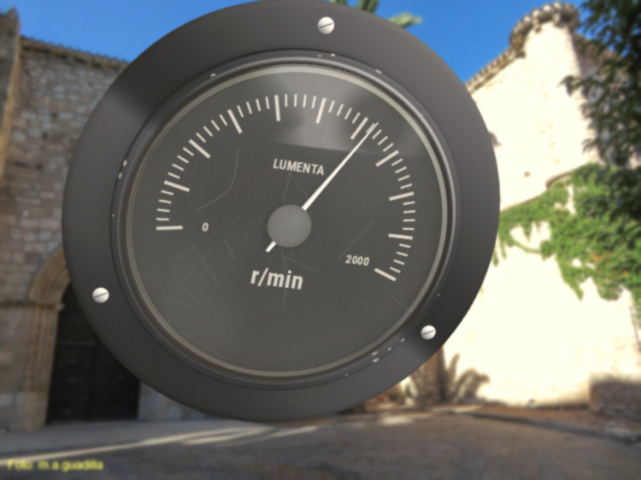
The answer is 1240 rpm
